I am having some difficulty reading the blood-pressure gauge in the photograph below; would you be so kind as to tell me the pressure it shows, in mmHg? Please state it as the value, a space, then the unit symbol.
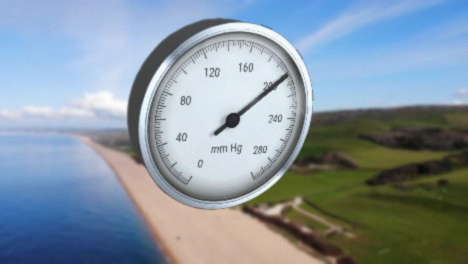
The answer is 200 mmHg
